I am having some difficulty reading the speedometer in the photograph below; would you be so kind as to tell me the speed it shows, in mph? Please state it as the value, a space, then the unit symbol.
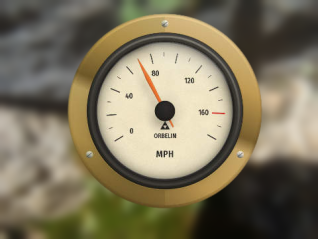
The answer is 70 mph
